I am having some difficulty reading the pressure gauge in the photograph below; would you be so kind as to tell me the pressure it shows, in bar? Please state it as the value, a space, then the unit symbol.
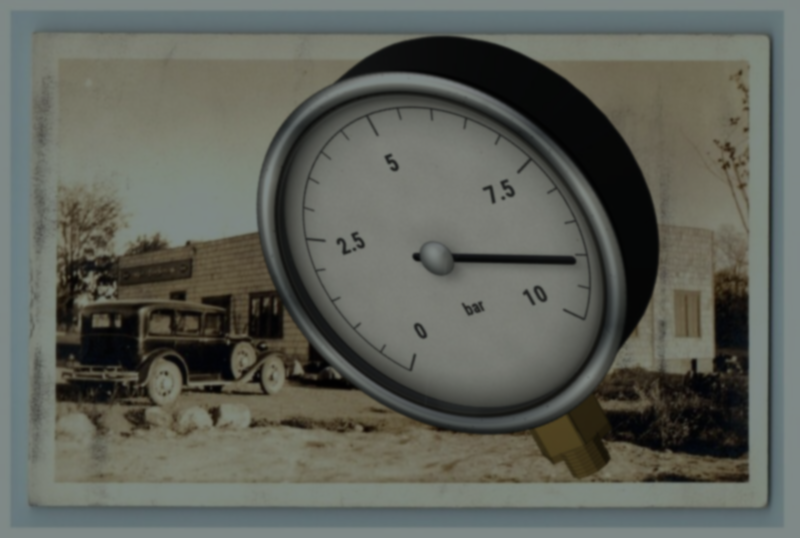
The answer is 9 bar
